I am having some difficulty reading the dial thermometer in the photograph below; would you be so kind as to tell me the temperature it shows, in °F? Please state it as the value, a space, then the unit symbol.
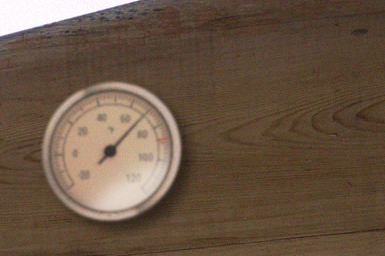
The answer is 70 °F
